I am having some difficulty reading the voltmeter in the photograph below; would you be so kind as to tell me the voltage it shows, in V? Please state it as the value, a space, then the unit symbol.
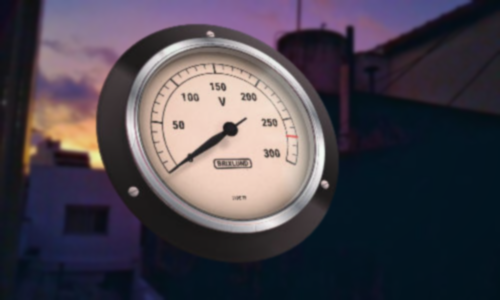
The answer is 0 V
